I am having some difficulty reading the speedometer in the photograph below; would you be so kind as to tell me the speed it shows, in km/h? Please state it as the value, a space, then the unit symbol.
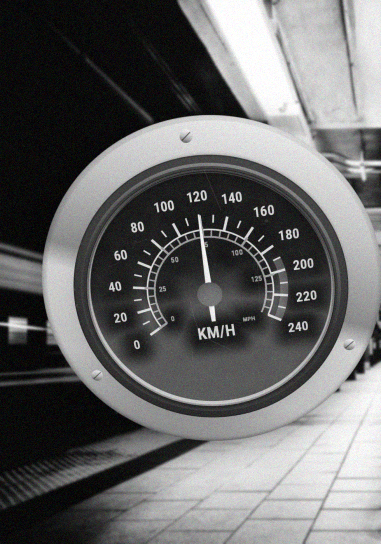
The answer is 120 km/h
